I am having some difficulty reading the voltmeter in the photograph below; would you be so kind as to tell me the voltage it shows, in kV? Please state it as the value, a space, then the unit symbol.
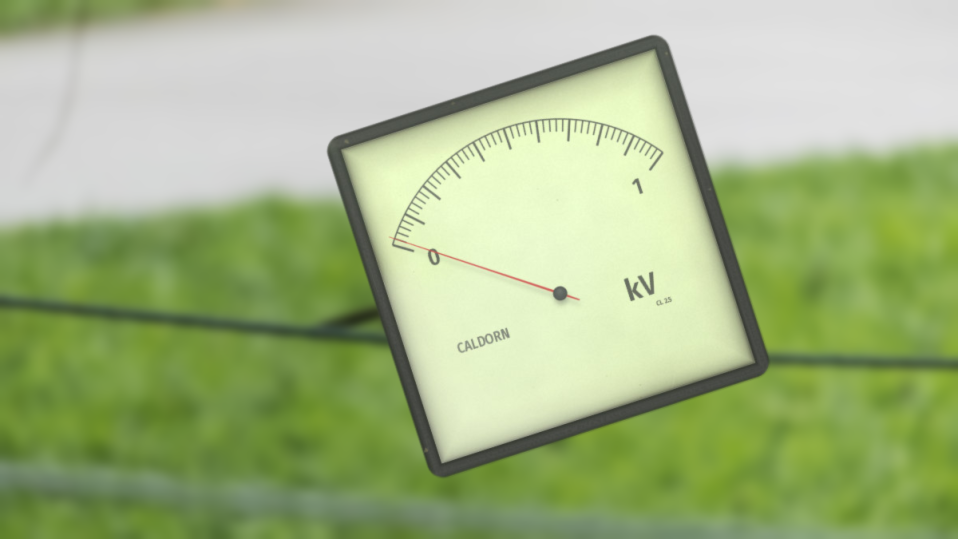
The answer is 0.02 kV
